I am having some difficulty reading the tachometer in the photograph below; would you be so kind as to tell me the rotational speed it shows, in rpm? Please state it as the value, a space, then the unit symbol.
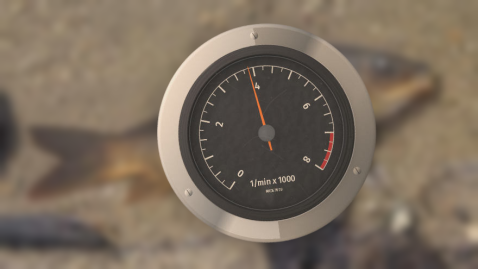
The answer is 3875 rpm
